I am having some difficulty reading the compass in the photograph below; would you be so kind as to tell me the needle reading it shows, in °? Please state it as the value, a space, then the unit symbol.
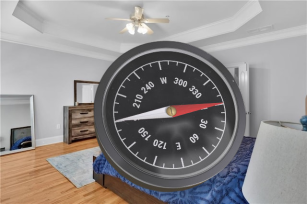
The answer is 0 °
